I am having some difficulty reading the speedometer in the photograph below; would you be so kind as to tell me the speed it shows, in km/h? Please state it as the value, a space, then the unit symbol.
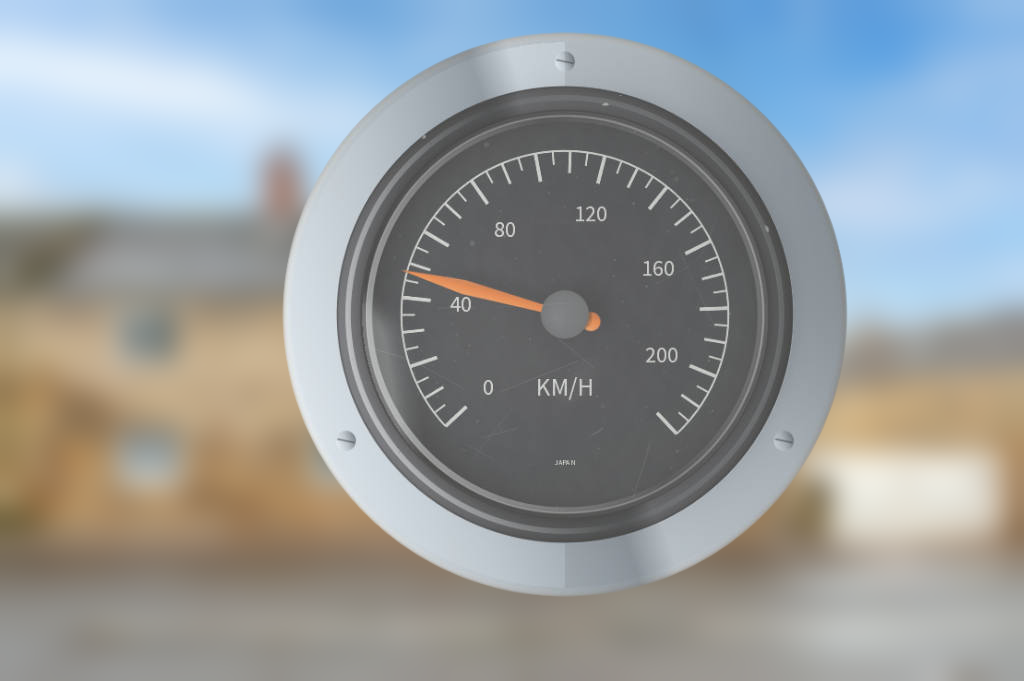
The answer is 47.5 km/h
